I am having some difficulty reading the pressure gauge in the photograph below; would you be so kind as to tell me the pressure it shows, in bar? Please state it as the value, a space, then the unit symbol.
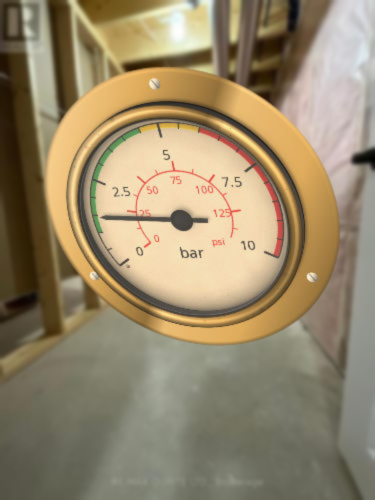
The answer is 1.5 bar
